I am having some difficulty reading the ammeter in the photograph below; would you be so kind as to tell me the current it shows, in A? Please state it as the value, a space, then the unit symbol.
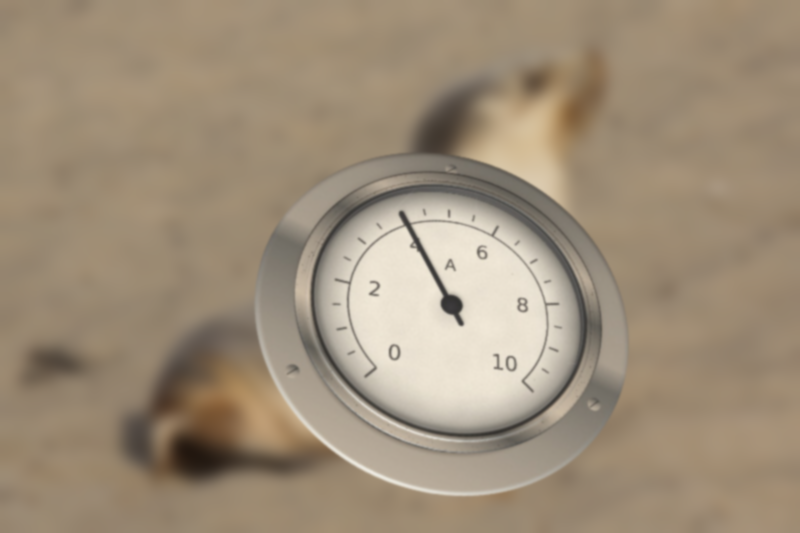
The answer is 4 A
